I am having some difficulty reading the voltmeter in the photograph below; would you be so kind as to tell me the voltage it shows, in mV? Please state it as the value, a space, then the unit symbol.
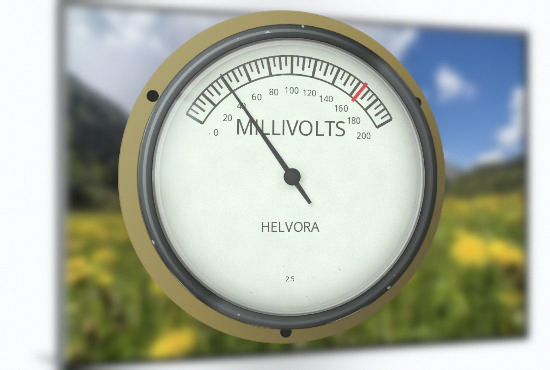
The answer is 40 mV
